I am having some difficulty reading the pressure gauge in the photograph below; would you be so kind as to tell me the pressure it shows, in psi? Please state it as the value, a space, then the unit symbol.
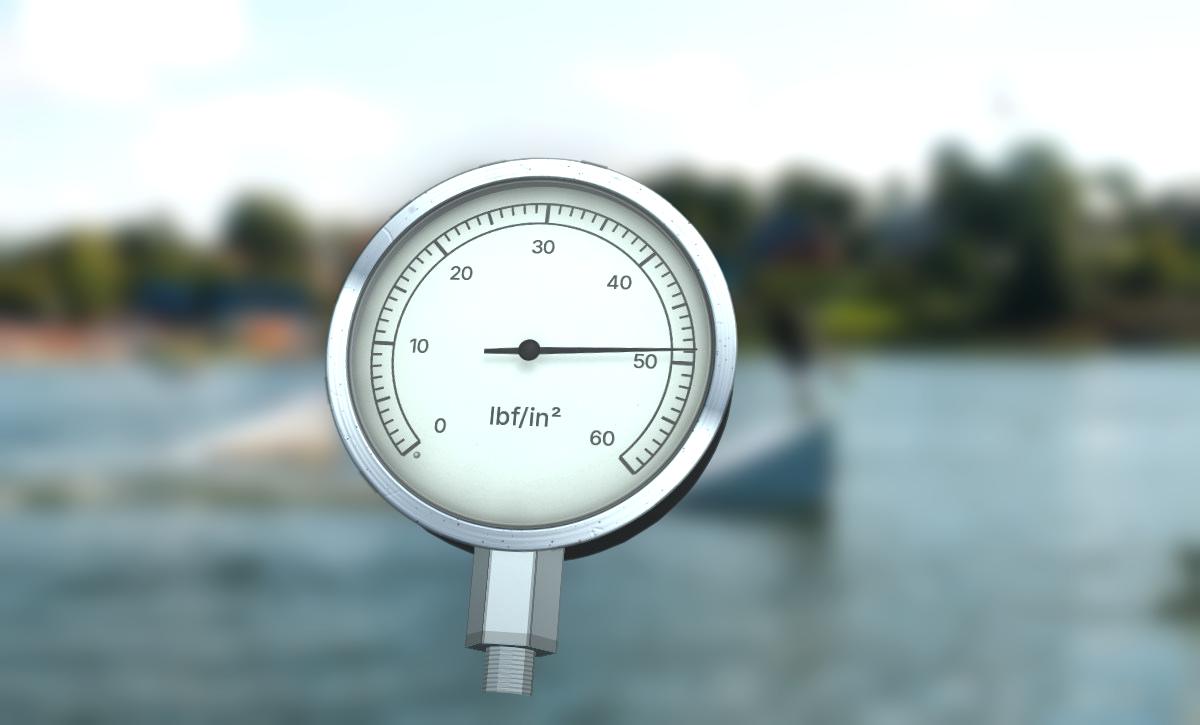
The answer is 49 psi
